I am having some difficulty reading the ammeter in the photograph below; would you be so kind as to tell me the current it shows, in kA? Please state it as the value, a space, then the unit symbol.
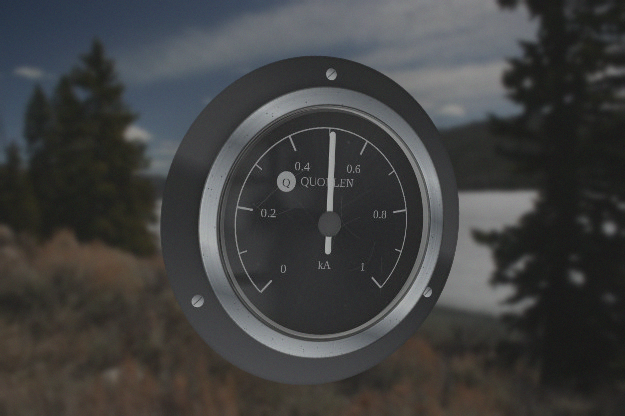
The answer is 0.5 kA
